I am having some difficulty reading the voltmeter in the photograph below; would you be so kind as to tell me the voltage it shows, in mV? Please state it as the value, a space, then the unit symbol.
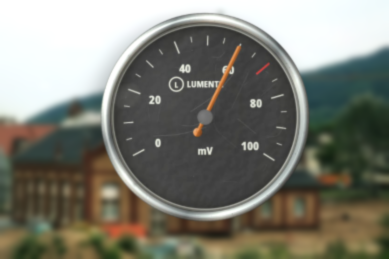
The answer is 60 mV
